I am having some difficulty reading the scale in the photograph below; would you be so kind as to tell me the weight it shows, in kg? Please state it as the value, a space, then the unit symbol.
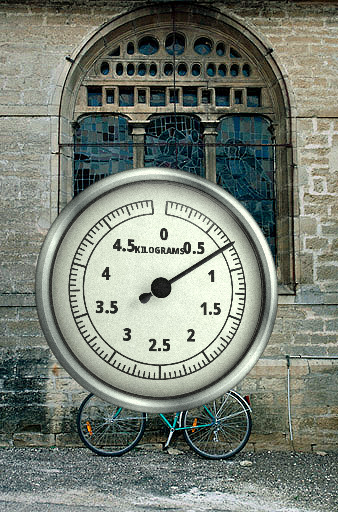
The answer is 0.75 kg
